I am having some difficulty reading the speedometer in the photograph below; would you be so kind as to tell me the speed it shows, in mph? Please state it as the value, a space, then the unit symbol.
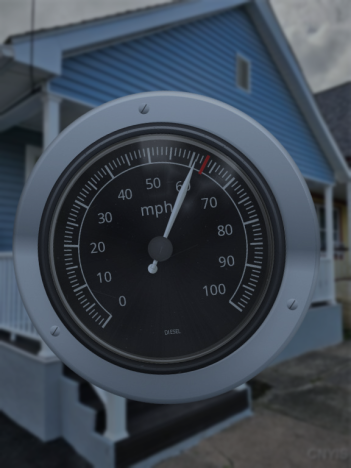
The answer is 61 mph
